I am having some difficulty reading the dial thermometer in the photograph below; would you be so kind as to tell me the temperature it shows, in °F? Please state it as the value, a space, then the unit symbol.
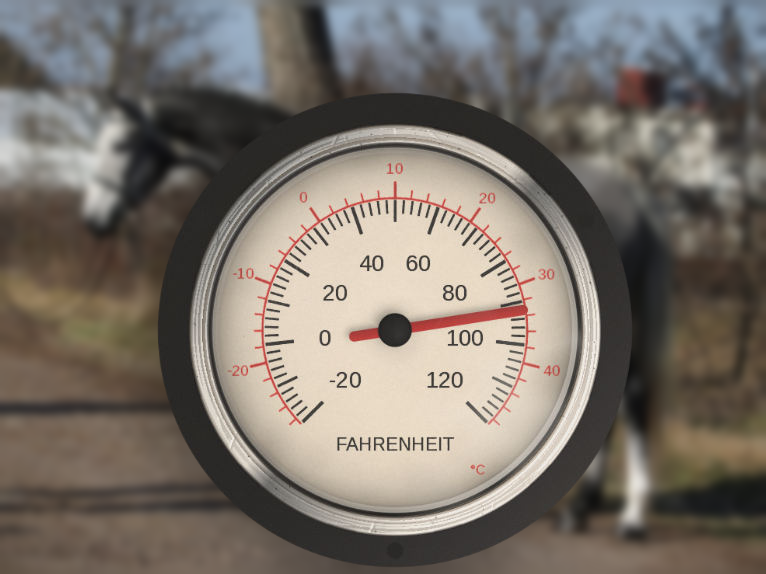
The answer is 92 °F
